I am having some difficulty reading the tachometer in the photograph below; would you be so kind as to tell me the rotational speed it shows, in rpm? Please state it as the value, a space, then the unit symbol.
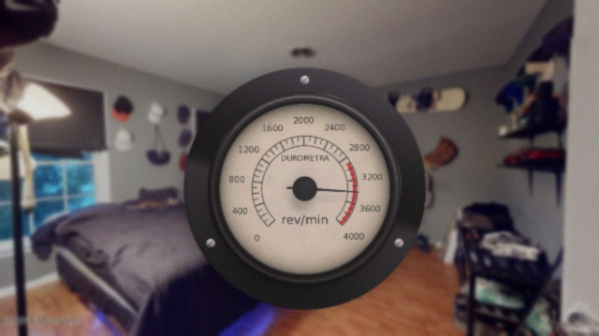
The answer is 3400 rpm
